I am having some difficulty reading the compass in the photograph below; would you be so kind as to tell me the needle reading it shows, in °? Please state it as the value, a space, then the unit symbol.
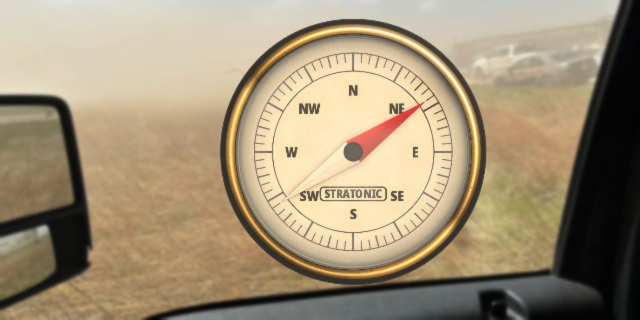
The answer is 55 °
